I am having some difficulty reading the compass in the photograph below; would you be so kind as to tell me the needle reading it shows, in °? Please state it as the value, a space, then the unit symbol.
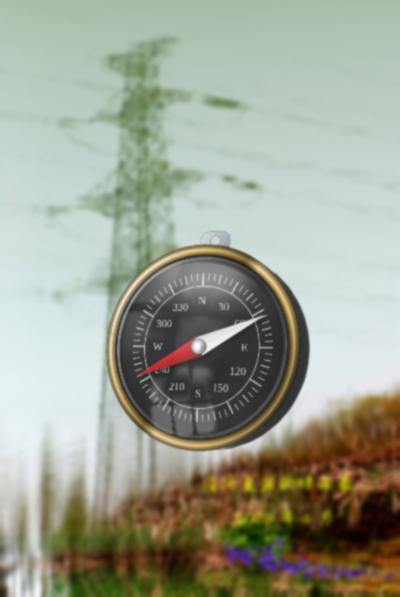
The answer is 245 °
